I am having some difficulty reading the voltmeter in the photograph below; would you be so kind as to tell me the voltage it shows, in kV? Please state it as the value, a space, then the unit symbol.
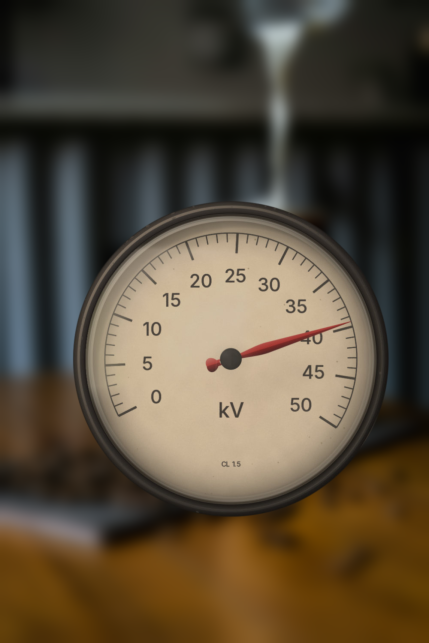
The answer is 39.5 kV
